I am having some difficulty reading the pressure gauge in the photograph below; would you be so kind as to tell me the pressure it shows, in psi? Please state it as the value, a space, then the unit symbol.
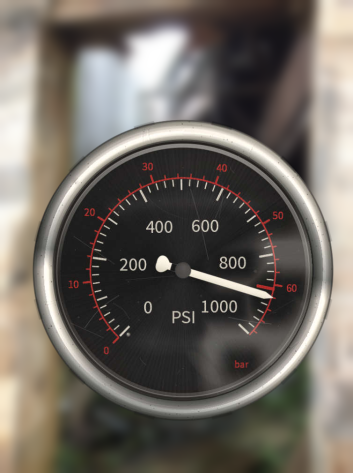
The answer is 900 psi
